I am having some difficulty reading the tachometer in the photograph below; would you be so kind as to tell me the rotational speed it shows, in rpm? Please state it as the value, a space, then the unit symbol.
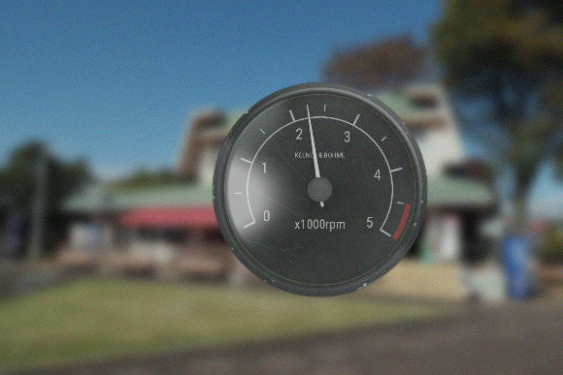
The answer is 2250 rpm
